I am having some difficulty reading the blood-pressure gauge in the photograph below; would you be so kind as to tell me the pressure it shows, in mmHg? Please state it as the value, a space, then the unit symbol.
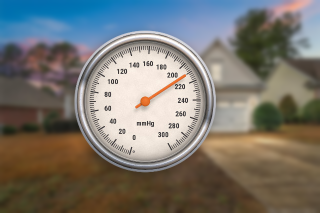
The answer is 210 mmHg
